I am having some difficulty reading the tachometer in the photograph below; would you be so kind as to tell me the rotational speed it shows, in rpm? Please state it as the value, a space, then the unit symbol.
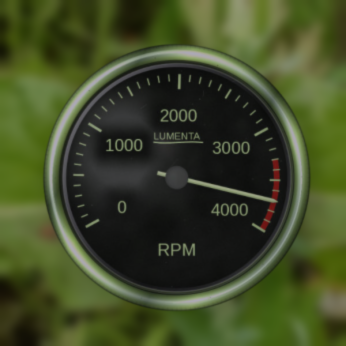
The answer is 3700 rpm
